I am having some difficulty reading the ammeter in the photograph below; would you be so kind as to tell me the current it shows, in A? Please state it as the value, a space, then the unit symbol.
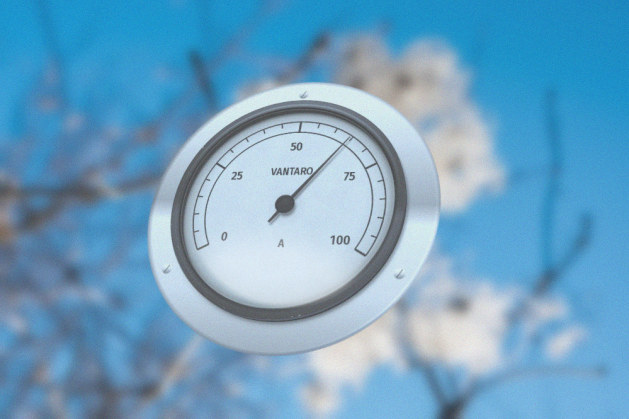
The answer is 65 A
